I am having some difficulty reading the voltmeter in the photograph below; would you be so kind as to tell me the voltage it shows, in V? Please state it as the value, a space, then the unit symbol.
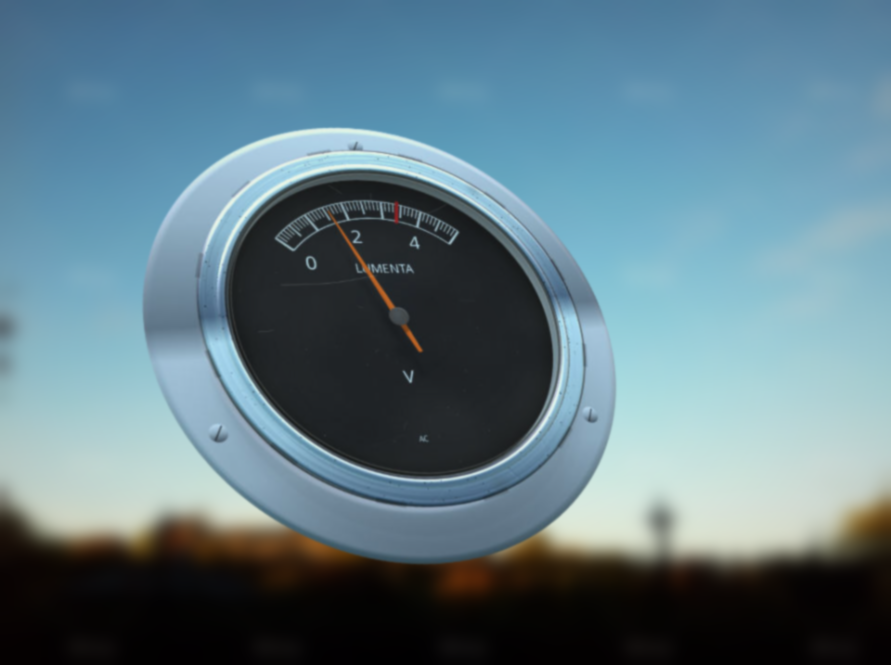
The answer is 1.5 V
